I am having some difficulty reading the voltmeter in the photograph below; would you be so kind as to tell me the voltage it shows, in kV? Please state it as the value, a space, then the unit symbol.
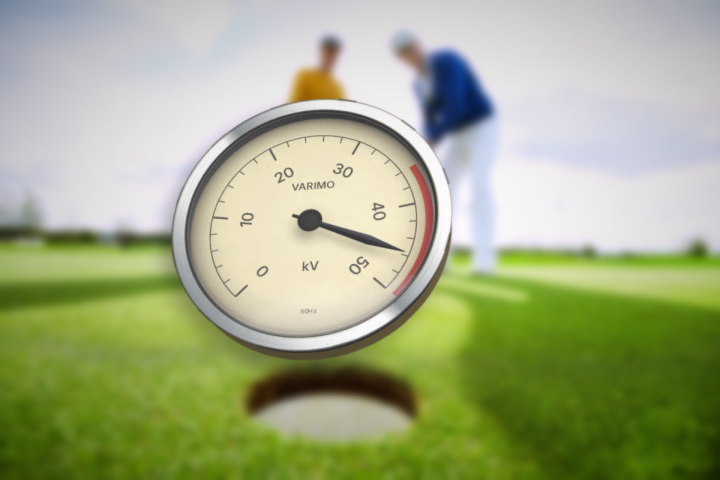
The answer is 46 kV
